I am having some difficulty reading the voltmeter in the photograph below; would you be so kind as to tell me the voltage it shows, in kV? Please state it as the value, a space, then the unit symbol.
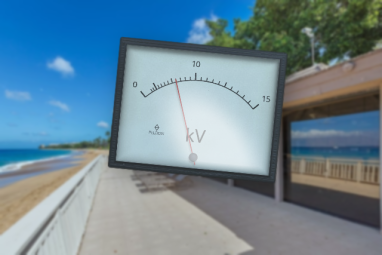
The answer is 8 kV
